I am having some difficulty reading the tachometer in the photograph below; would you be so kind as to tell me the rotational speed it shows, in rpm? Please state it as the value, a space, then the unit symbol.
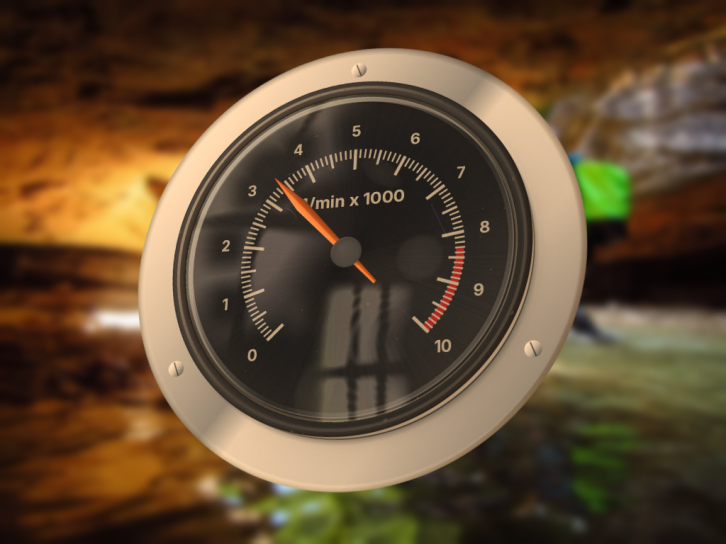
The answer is 3400 rpm
